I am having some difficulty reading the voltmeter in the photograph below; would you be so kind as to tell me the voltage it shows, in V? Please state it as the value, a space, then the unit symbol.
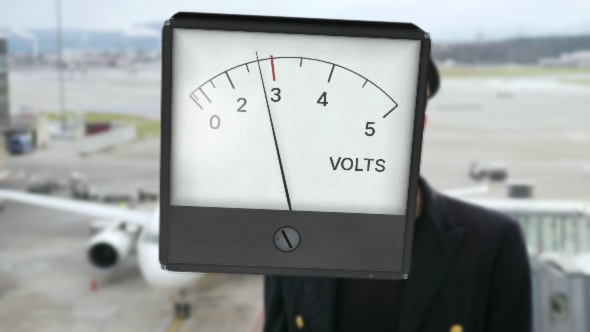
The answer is 2.75 V
